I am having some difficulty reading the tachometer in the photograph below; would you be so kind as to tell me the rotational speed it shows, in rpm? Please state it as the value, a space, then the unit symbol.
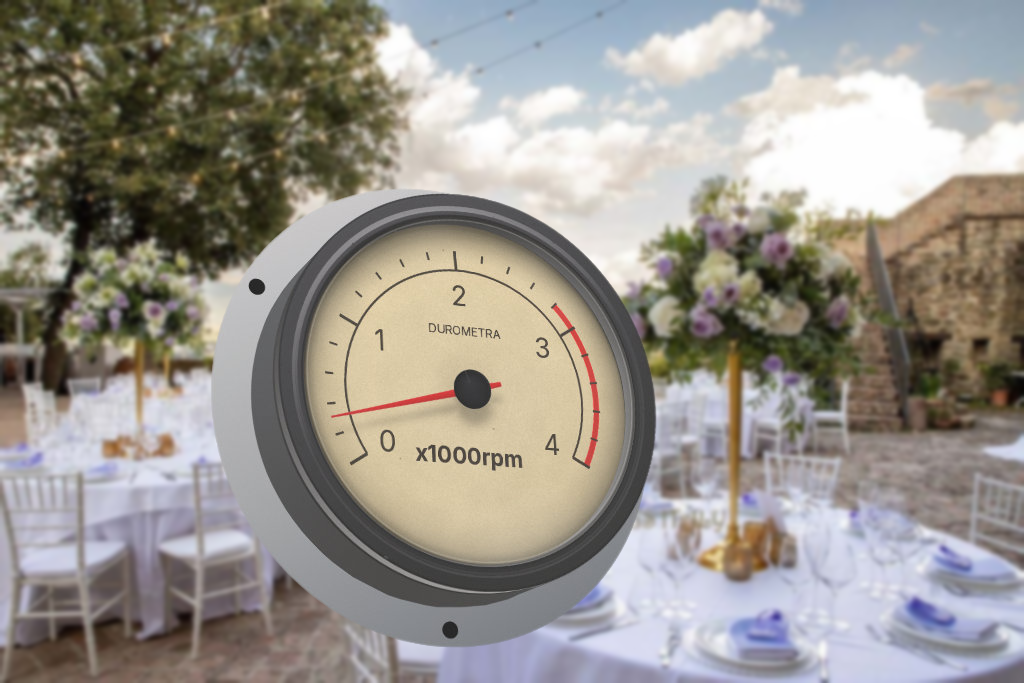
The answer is 300 rpm
